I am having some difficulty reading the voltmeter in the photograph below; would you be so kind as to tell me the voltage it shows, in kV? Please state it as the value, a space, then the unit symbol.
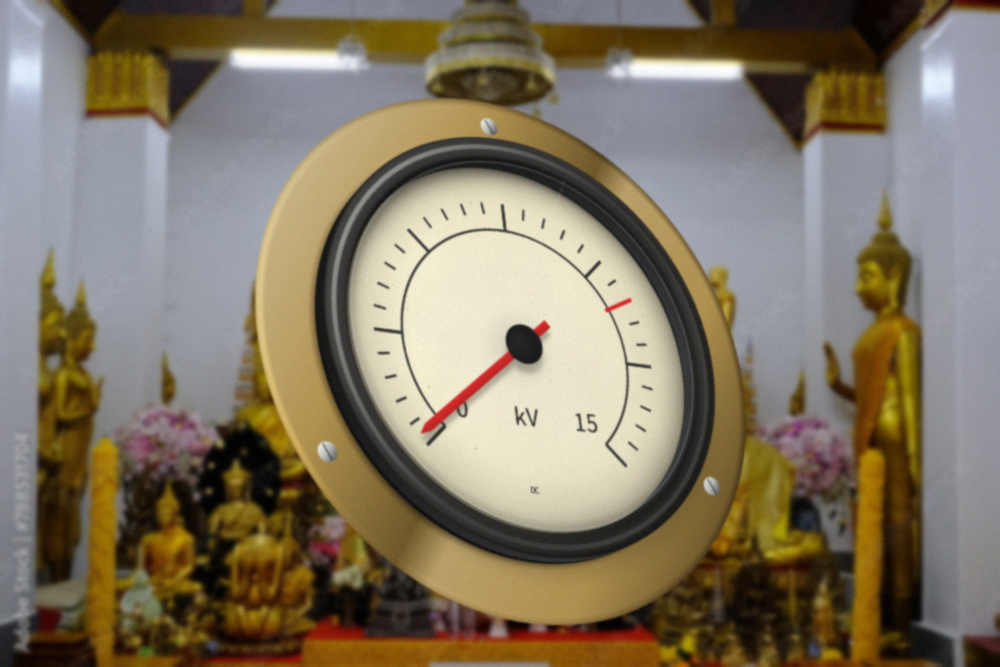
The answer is 0.25 kV
